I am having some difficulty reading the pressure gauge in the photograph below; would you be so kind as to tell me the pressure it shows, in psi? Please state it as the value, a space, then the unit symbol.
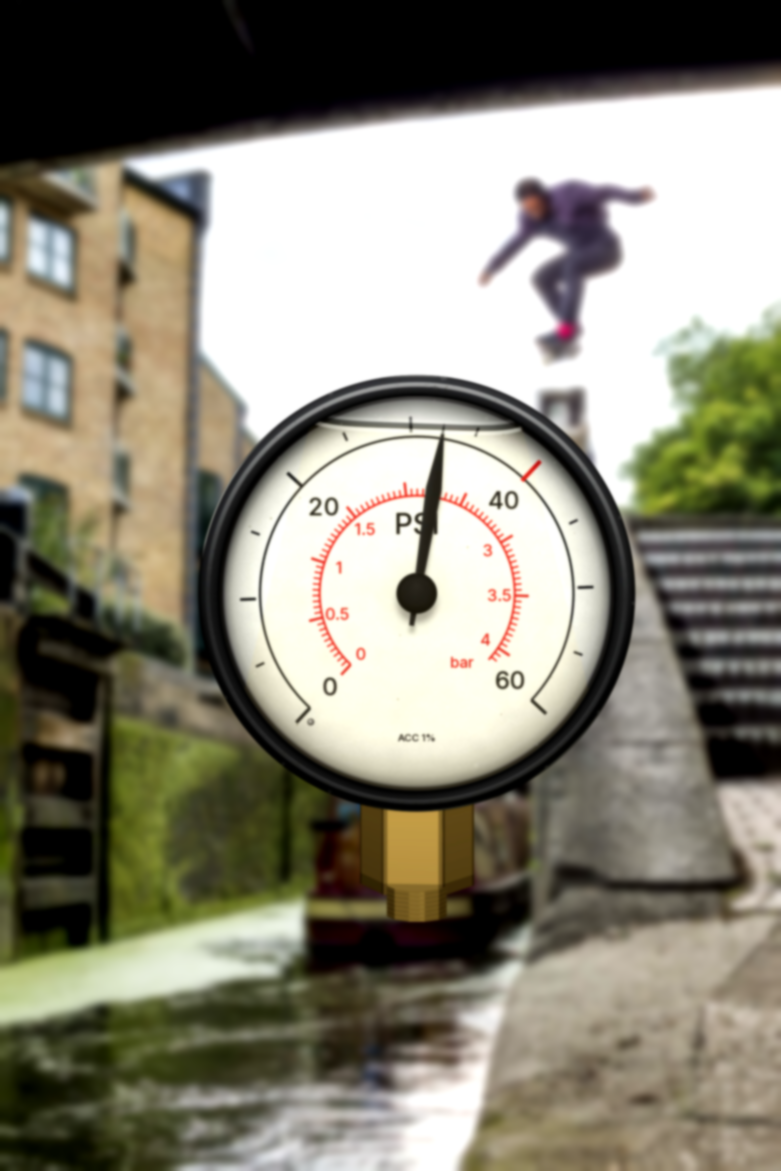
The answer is 32.5 psi
